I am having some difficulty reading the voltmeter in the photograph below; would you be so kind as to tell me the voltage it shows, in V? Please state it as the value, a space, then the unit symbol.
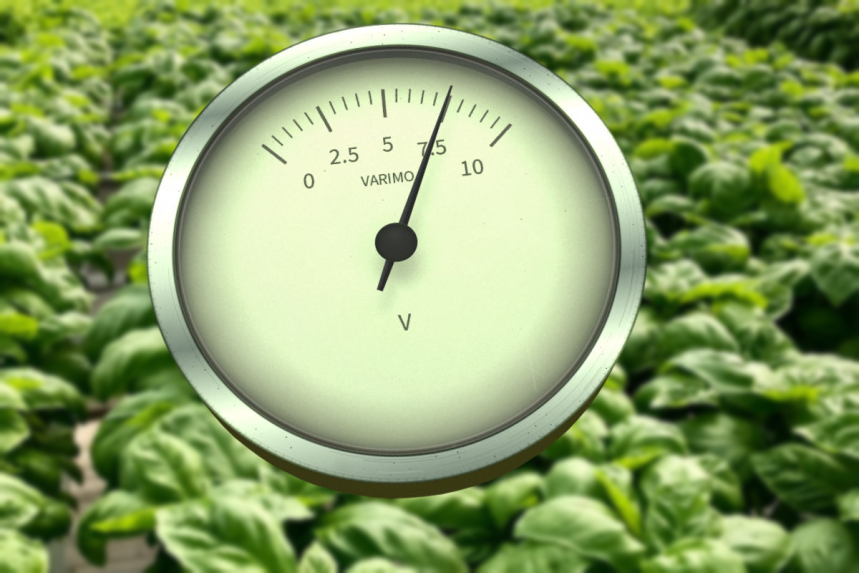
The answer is 7.5 V
